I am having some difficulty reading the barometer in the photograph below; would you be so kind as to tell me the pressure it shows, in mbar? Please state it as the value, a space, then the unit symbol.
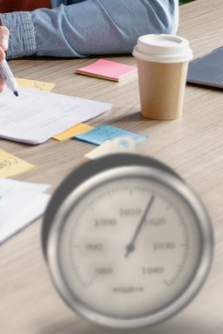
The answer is 1015 mbar
